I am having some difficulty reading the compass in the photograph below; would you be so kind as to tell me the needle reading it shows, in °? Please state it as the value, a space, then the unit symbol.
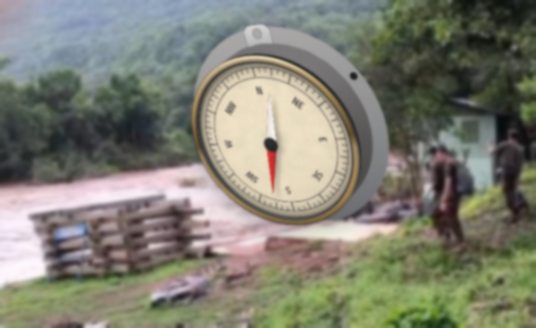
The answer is 195 °
